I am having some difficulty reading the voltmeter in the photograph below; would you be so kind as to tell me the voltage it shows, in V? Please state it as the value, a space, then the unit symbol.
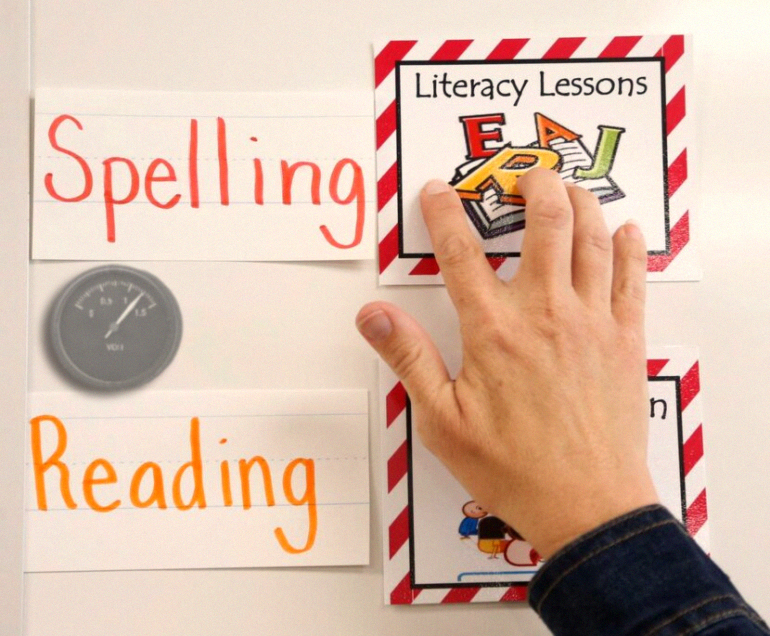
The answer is 1.25 V
